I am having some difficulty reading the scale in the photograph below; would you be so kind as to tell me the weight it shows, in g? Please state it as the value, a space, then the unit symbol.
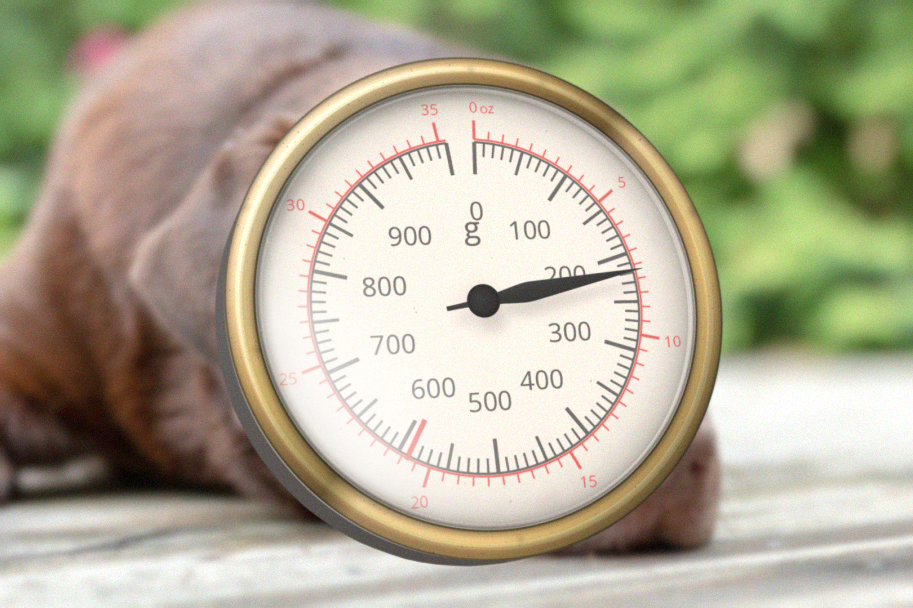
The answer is 220 g
